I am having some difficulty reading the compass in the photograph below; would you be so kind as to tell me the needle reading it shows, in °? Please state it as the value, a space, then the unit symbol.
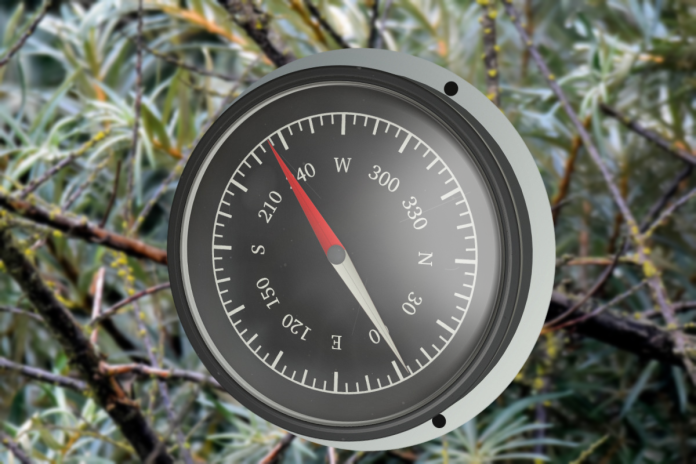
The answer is 235 °
